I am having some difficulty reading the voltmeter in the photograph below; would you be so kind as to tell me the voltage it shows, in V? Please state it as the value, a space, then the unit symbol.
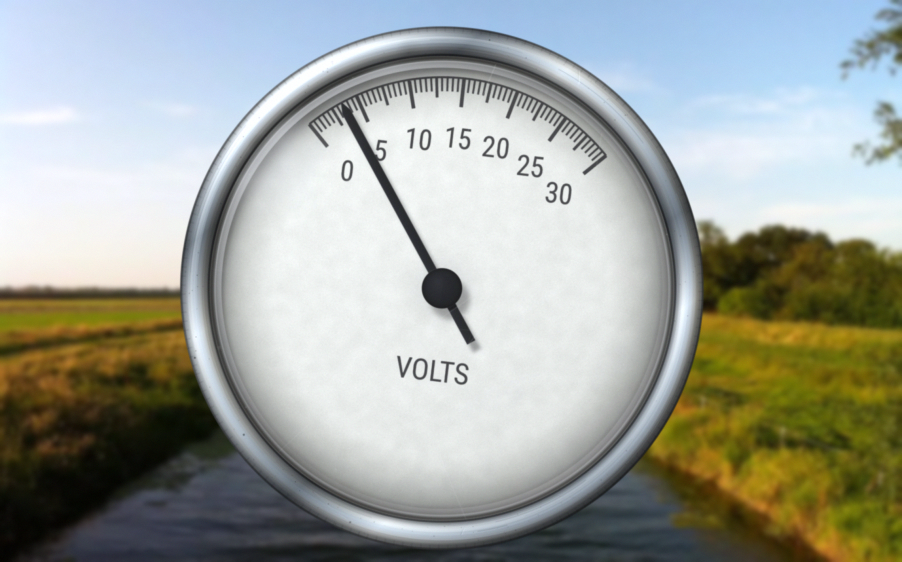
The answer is 3.5 V
